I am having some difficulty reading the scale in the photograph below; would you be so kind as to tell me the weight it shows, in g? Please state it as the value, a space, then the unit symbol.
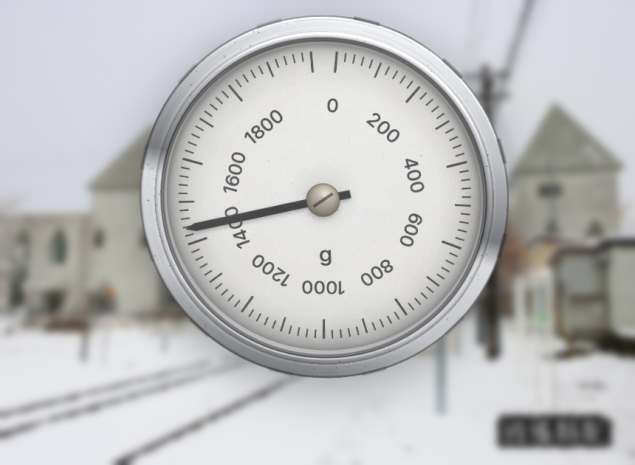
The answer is 1440 g
